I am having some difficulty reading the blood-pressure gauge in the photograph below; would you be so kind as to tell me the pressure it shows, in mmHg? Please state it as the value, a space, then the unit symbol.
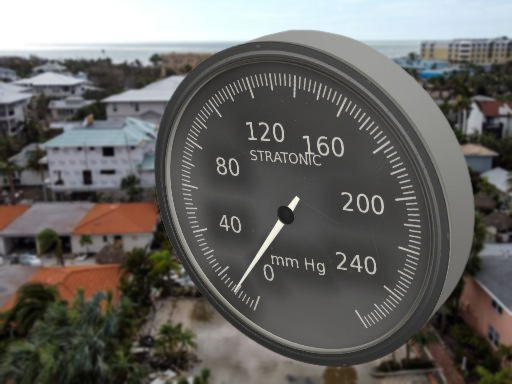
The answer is 10 mmHg
